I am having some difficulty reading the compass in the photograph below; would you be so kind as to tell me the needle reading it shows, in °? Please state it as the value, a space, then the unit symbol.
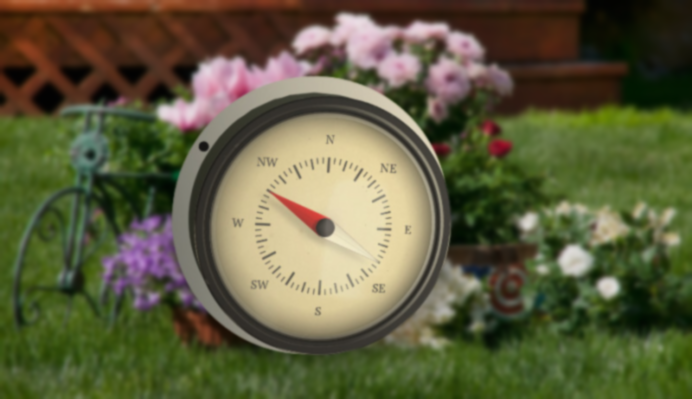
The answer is 300 °
